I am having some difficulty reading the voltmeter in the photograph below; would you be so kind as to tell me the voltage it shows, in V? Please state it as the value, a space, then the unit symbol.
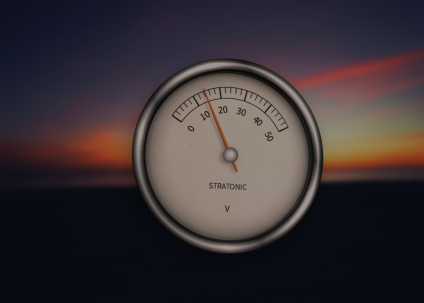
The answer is 14 V
